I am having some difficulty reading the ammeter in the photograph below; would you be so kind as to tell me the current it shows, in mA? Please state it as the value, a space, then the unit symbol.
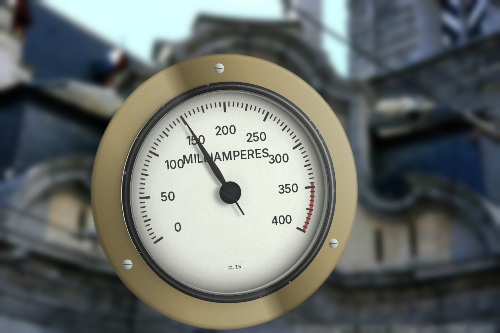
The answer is 150 mA
